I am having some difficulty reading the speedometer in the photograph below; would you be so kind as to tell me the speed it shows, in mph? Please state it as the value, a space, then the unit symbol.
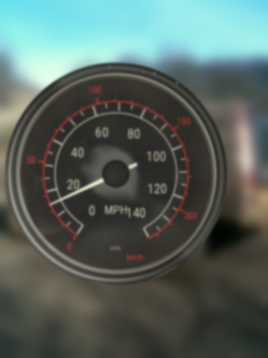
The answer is 15 mph
